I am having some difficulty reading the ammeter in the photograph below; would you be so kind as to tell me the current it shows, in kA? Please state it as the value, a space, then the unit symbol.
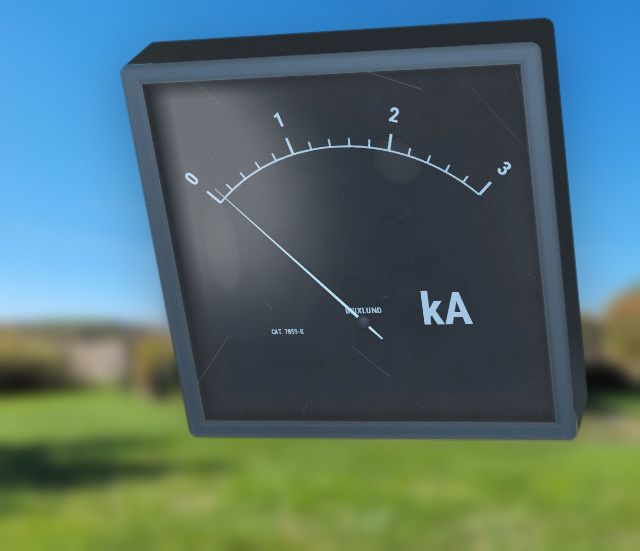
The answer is 0.1 kA
